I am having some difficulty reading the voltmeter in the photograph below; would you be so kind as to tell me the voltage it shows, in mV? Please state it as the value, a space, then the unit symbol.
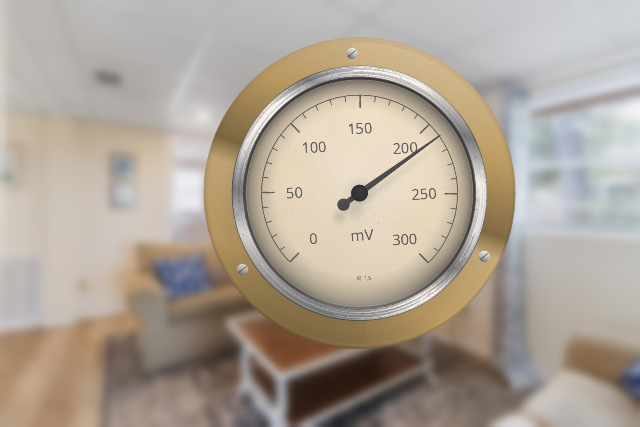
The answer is 210 mV
